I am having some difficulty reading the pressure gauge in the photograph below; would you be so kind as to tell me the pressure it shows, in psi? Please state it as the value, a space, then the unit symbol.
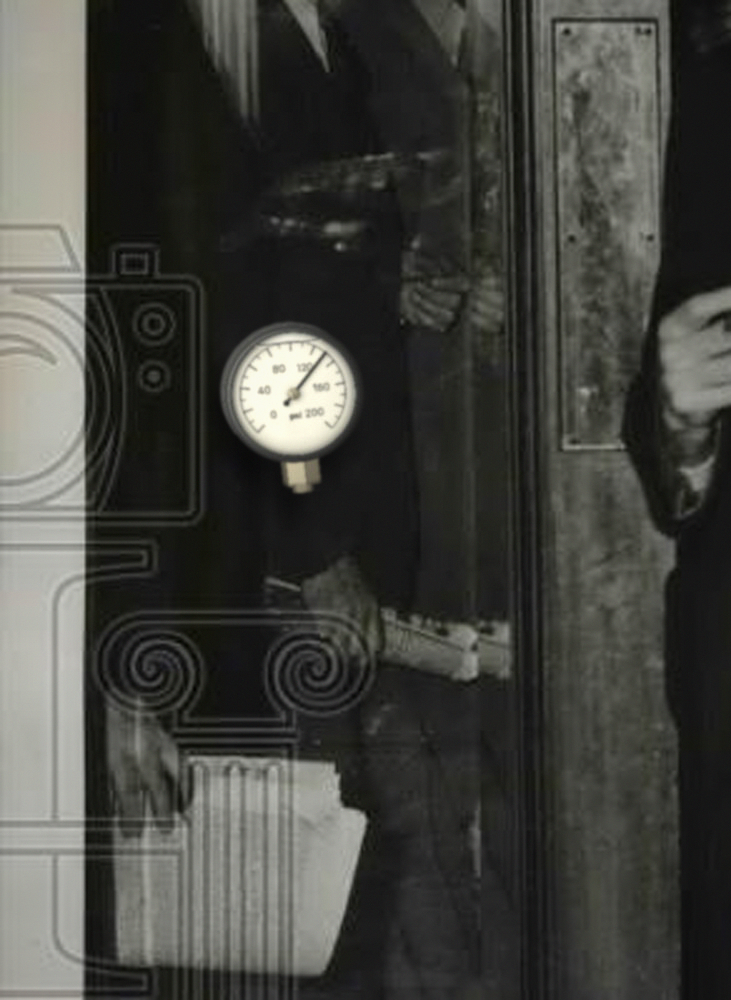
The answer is 130 psi
